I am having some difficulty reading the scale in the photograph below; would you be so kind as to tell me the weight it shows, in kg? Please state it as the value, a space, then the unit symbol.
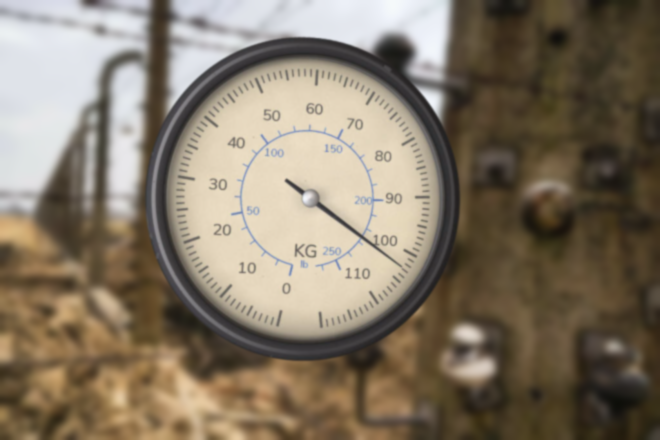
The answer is 103 kg
